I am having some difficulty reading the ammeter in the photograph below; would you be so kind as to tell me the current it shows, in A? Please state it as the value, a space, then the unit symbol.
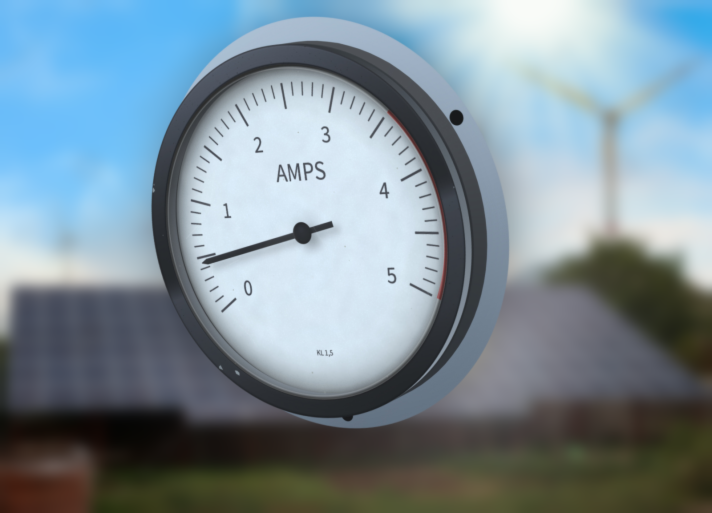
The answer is 0.45 A
